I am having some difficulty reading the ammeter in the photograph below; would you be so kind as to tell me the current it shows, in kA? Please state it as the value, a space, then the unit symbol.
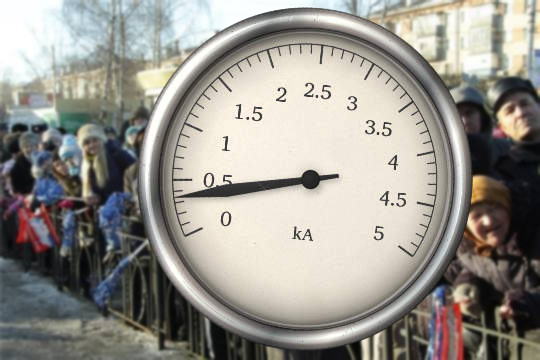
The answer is 0.35 kA
